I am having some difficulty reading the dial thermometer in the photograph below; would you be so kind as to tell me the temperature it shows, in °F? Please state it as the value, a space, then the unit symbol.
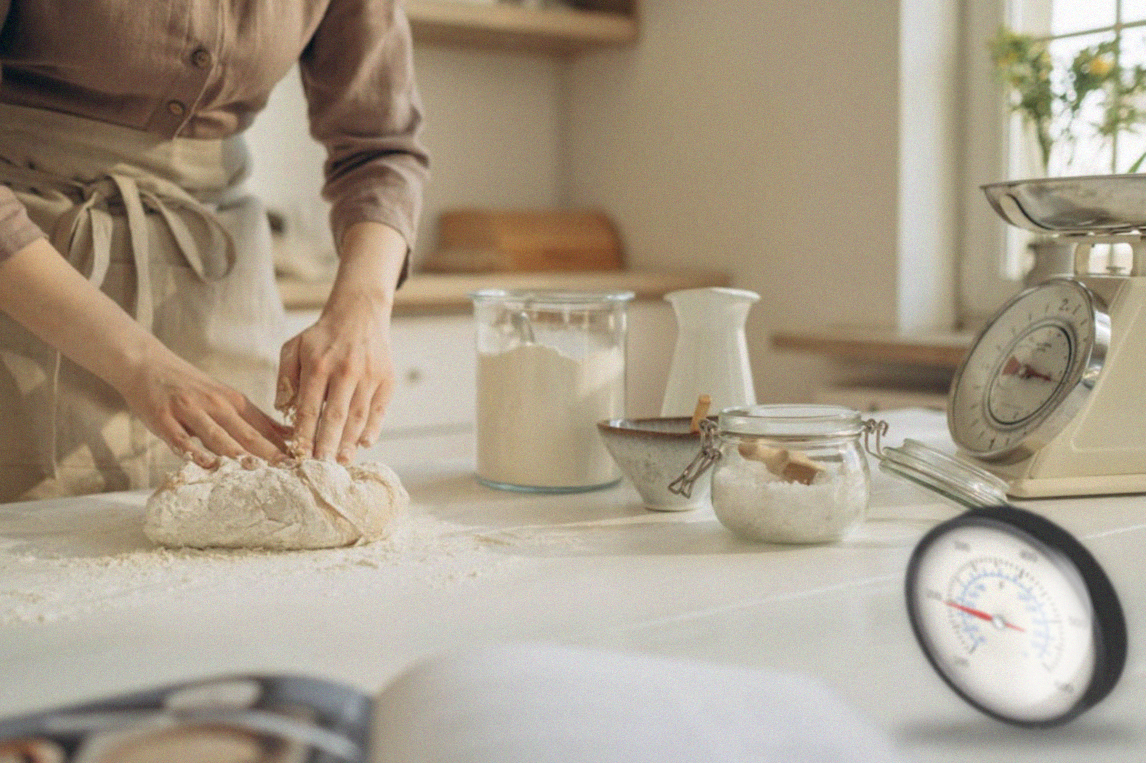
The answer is 200 °F
